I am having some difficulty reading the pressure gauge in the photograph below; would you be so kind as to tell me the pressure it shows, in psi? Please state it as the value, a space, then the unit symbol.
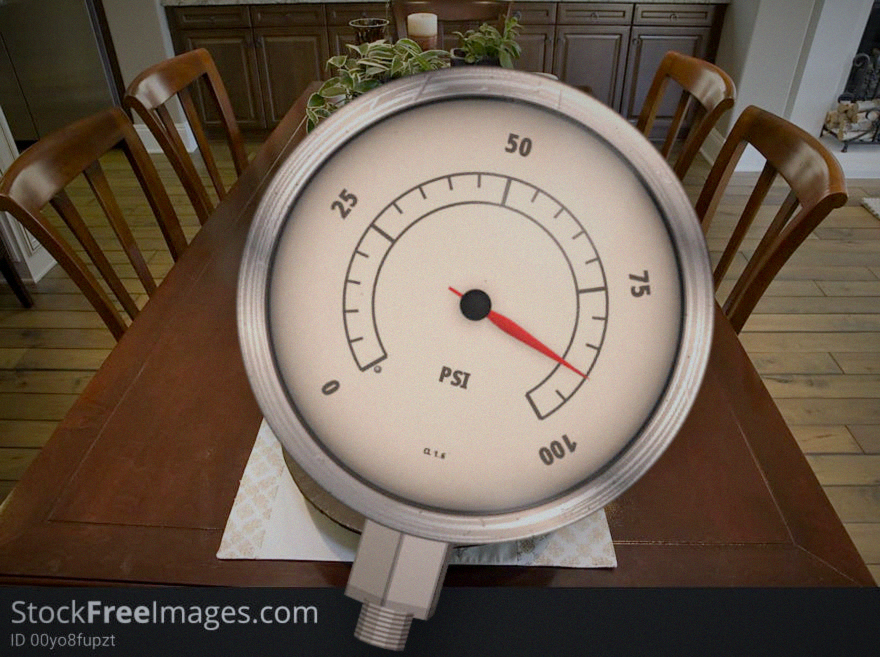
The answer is 90 psi
